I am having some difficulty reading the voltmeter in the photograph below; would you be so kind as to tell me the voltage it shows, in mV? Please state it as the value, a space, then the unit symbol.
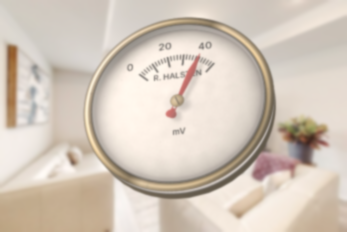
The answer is 40 mV
